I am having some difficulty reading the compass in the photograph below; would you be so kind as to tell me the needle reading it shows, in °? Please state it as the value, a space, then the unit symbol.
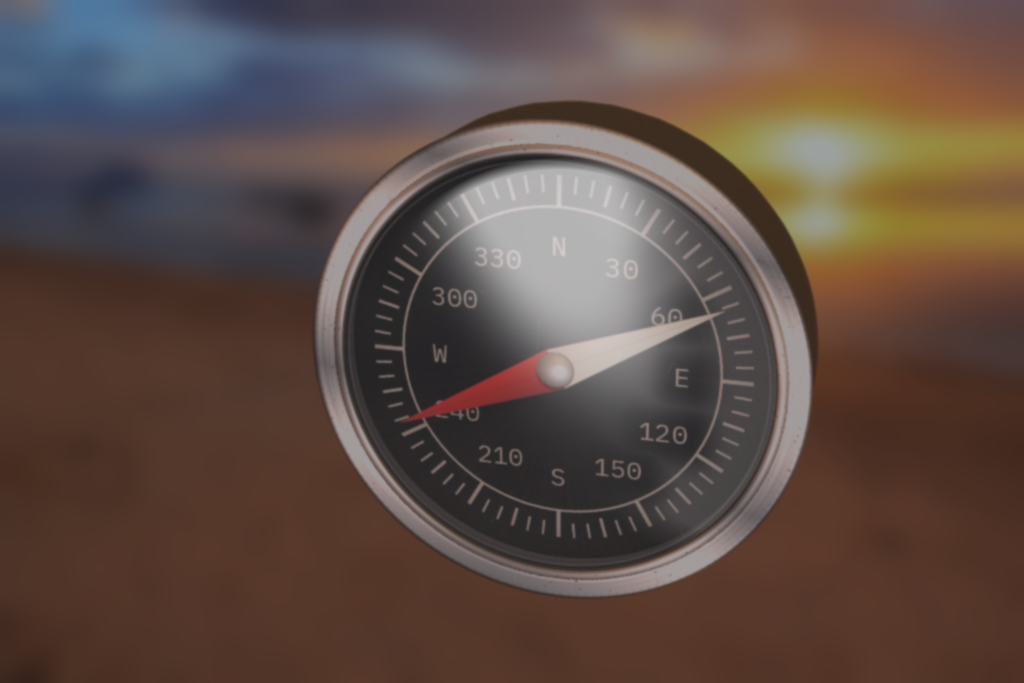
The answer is 245 °
